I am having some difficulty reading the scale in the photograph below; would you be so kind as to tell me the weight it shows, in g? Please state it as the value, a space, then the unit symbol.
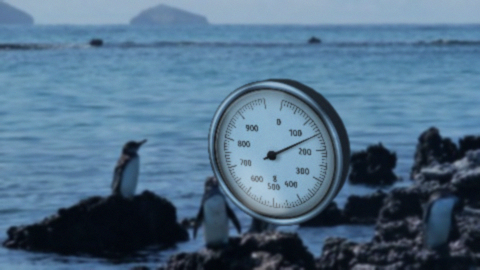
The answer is 150 g
